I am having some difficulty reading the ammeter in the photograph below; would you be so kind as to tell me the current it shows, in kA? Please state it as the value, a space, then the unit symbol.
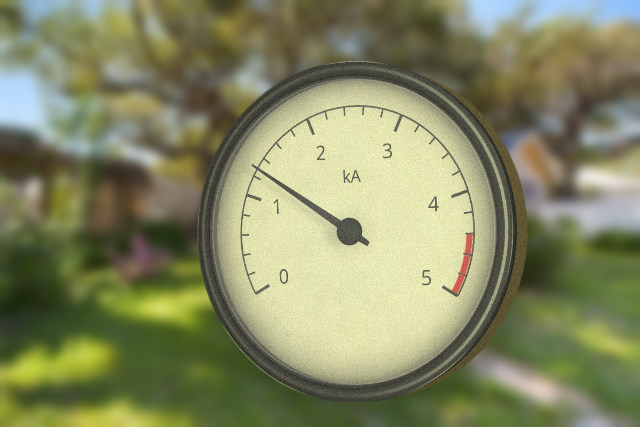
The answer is 1.3 kA
